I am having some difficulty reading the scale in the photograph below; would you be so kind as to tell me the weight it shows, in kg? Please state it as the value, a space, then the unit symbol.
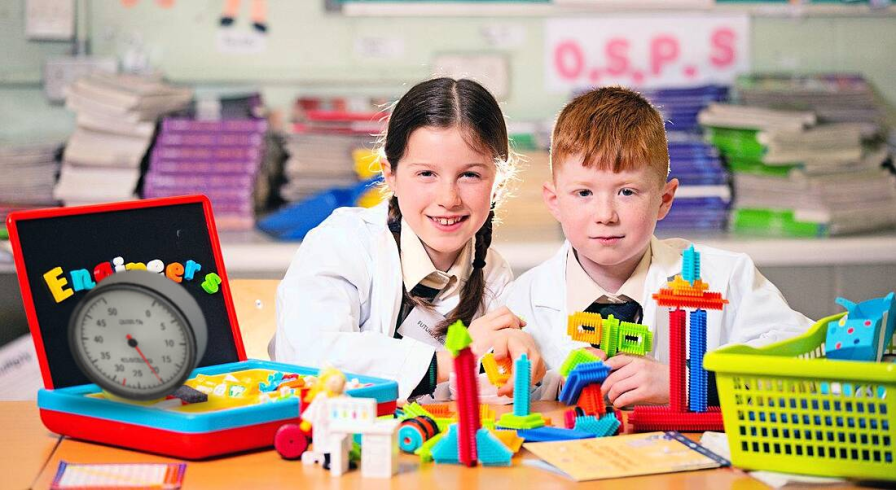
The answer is 20 kg
